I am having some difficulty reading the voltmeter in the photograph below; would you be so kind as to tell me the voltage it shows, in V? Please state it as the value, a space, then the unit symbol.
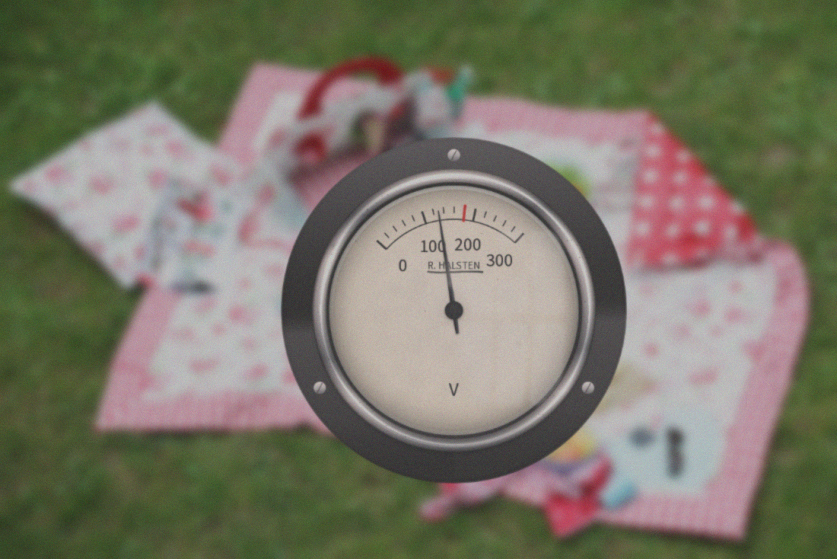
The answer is 130 V
